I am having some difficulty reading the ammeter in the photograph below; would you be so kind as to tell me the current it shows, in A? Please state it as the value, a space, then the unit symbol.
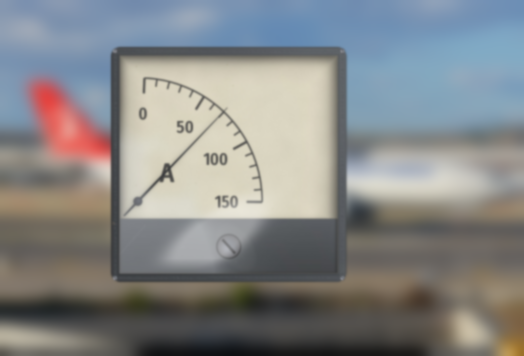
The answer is 70 A
